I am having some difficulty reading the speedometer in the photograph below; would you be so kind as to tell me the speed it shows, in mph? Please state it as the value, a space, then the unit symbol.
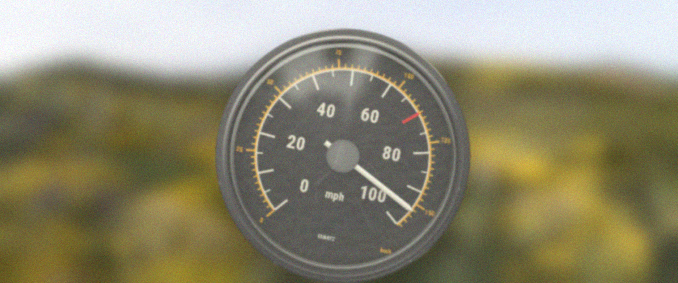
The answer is 95 mph
